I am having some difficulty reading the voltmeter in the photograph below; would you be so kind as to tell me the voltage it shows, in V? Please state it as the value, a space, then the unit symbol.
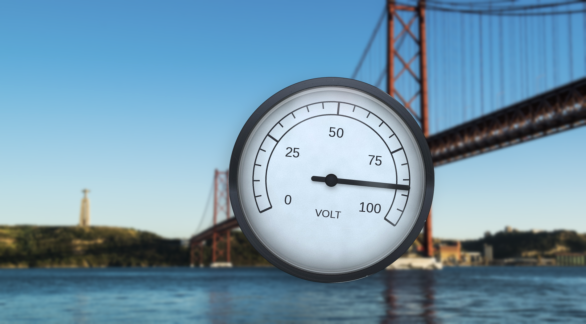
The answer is 87.5 V
